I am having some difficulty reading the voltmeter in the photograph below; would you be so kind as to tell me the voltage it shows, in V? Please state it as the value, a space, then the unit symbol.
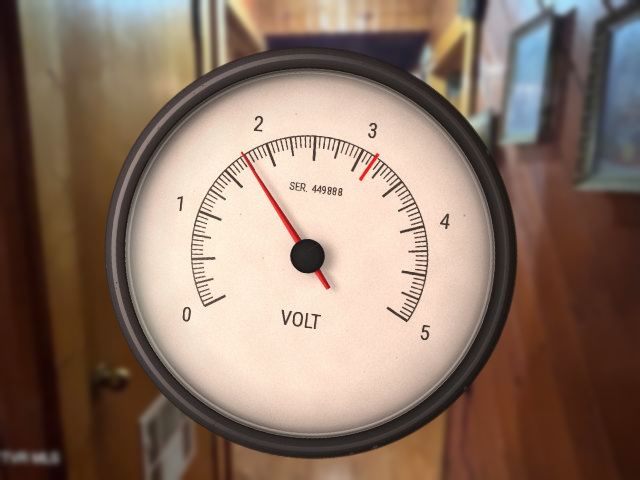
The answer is 1.75 V
